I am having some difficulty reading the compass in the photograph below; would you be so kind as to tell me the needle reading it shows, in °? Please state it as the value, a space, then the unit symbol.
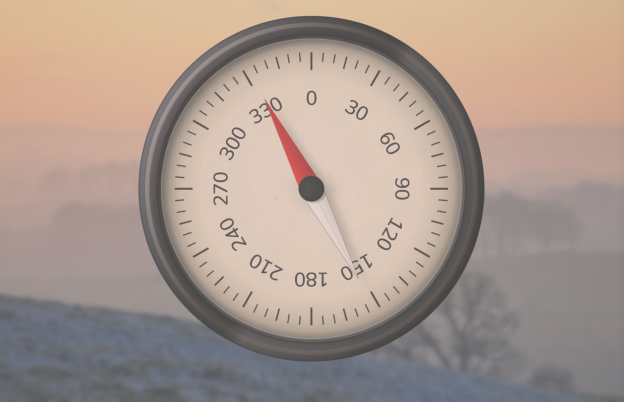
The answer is 332.5 °
